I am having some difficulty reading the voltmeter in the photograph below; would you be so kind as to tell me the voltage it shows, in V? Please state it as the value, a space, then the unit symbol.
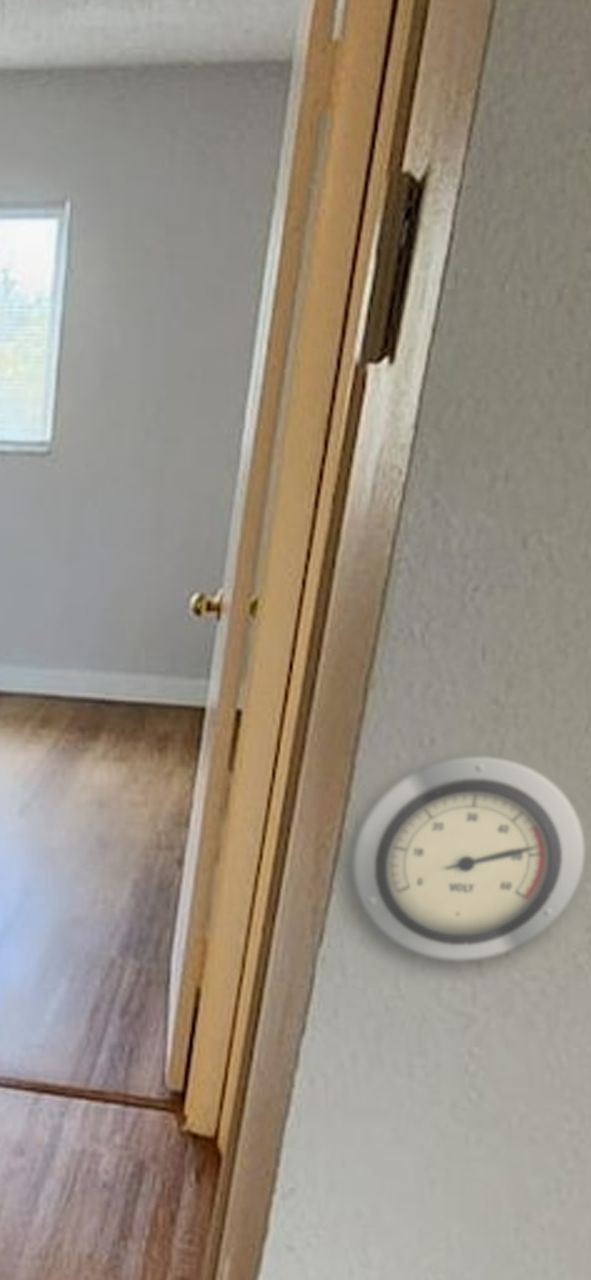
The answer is 48 V
